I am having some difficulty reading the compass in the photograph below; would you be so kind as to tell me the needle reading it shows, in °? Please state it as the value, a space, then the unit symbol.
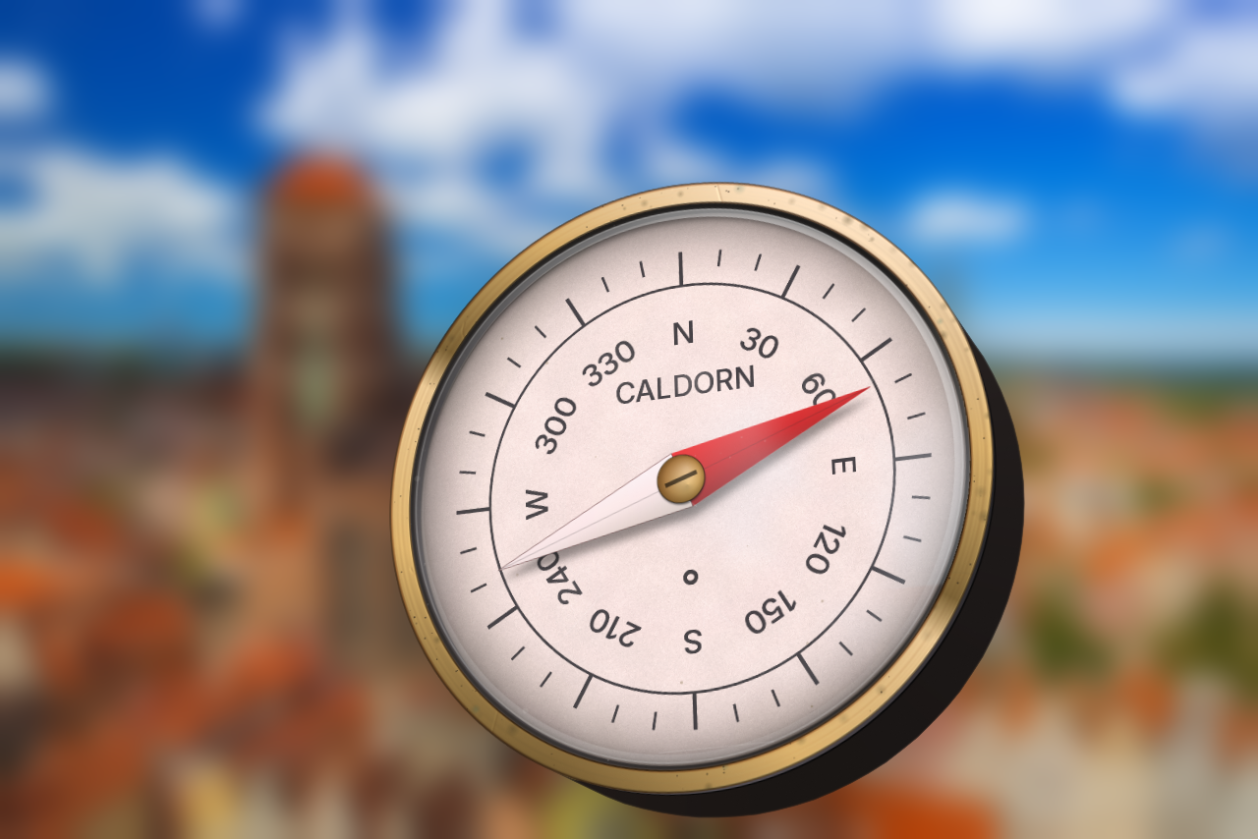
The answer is 70 °
